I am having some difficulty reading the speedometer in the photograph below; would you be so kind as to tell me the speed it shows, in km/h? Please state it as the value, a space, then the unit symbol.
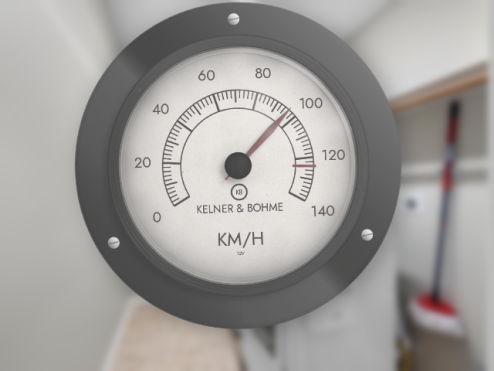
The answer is 96 km/h
